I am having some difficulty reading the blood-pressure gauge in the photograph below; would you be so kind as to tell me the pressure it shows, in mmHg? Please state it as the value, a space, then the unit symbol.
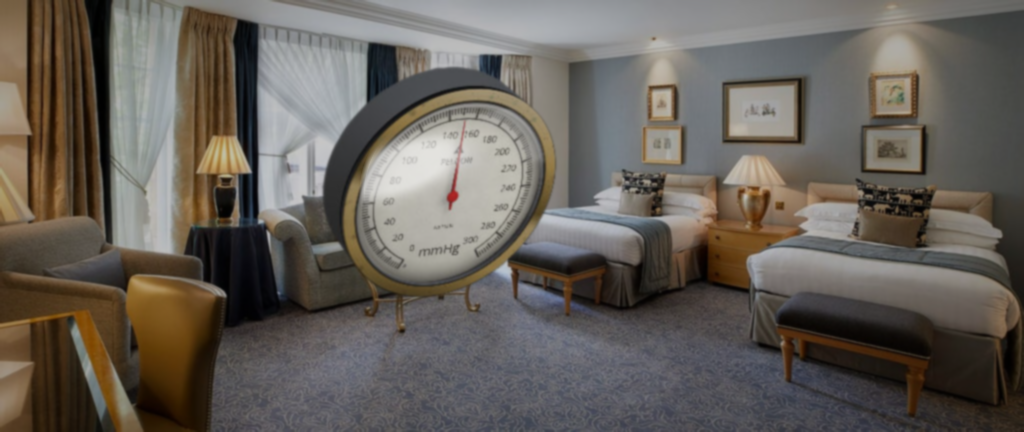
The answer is 150 mmHg
